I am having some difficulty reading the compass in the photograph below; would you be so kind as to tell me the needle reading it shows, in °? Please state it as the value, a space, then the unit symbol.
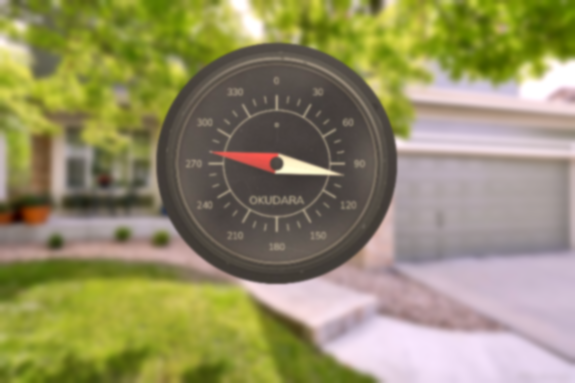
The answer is 280 °
